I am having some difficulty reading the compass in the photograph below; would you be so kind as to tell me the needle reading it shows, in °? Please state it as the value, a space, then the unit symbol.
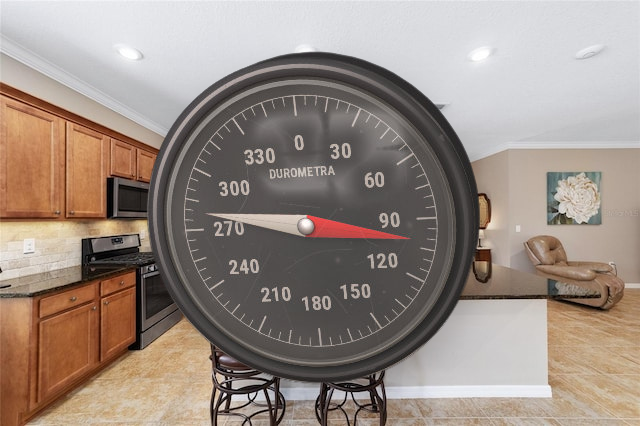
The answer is 100 °
